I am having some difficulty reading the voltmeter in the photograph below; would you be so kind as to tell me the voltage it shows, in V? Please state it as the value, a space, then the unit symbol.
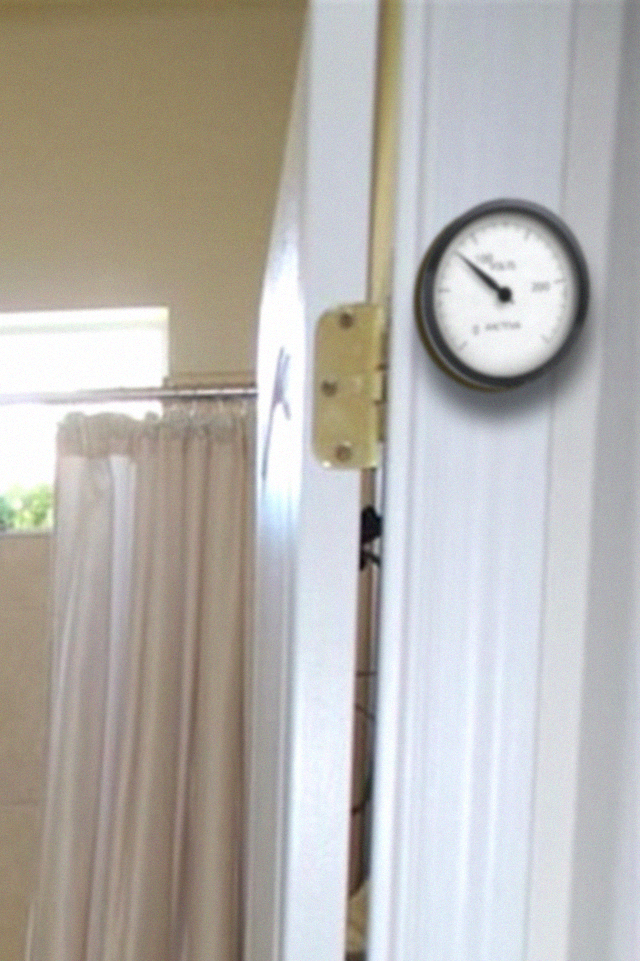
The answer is 80 V
